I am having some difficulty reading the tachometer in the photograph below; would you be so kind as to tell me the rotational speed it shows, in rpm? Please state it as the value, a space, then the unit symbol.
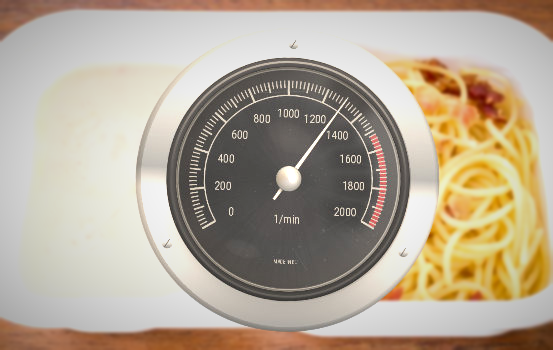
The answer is 1300 rpm
